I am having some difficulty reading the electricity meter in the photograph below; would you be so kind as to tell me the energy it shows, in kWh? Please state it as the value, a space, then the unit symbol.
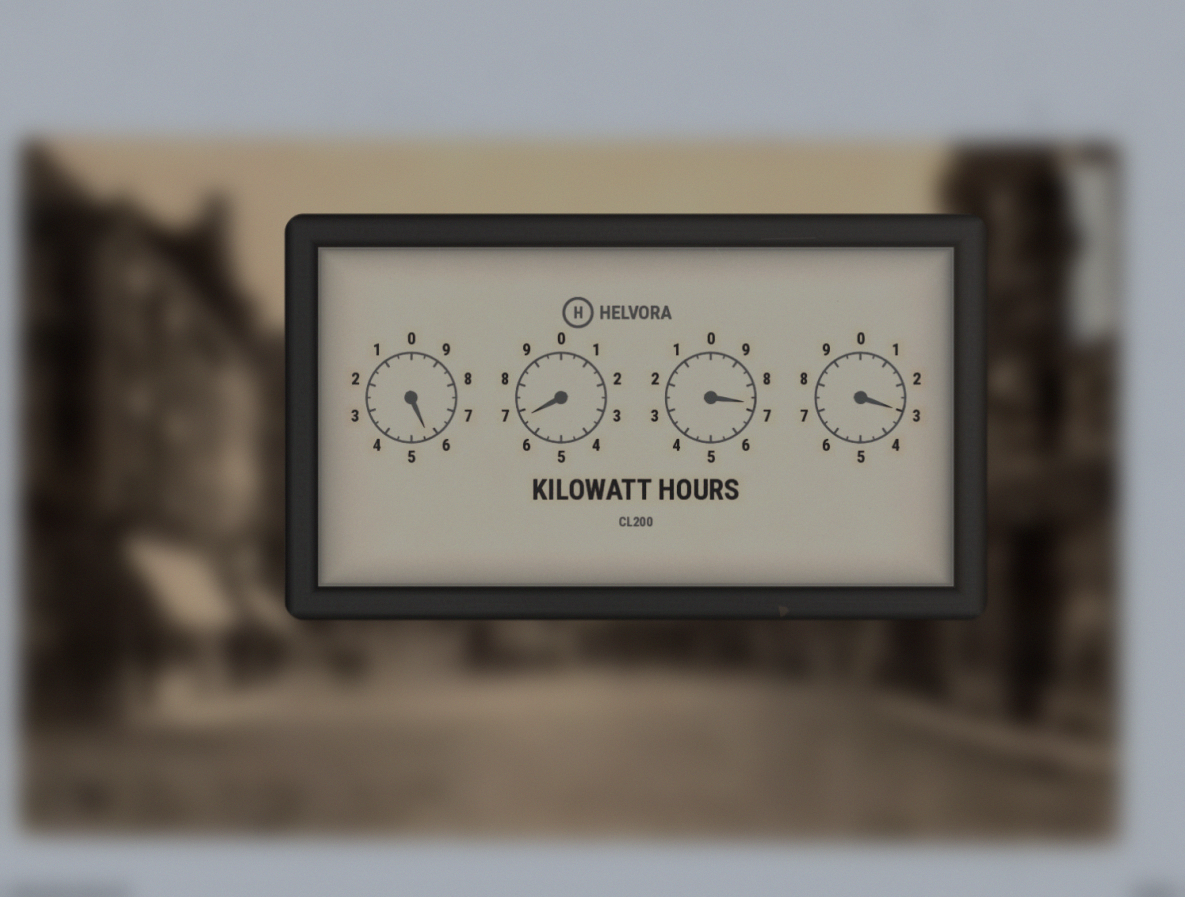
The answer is 5673 kWh
